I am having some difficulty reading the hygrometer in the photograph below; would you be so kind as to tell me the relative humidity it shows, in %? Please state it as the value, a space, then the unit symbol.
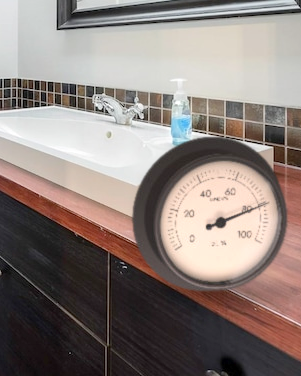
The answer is 80 %
